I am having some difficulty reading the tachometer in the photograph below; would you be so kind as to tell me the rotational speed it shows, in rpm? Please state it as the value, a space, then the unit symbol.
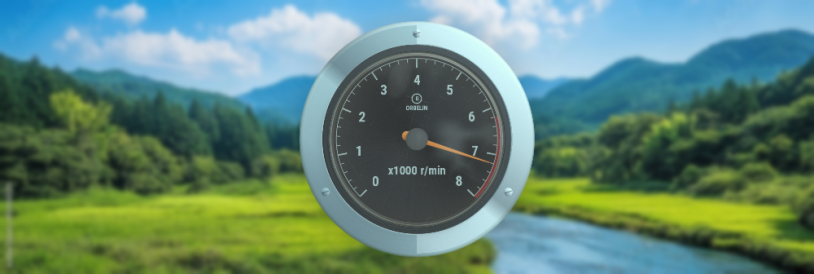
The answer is 7200 rpm
